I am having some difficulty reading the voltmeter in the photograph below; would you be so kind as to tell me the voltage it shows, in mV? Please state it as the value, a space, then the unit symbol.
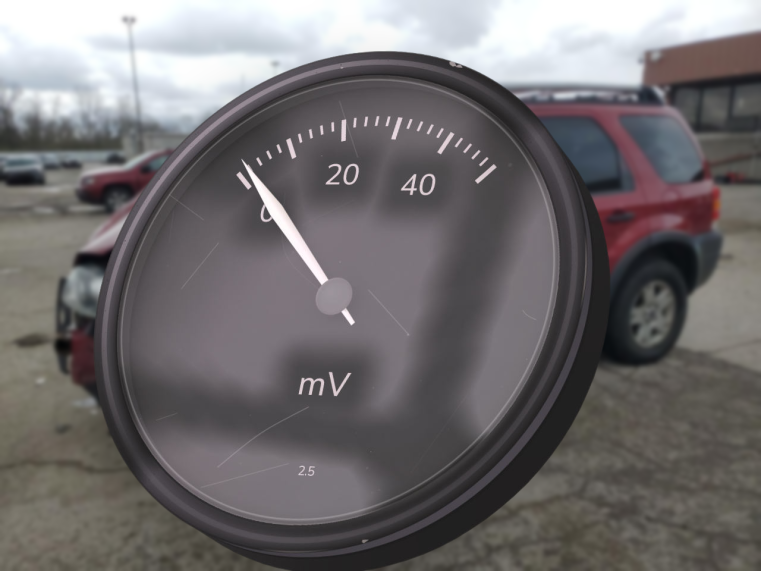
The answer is 2 mV
